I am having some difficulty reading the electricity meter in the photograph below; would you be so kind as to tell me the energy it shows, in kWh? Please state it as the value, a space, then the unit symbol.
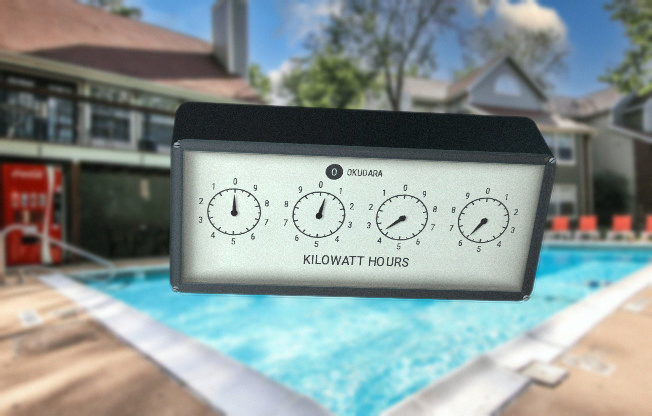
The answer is 36 kWh
